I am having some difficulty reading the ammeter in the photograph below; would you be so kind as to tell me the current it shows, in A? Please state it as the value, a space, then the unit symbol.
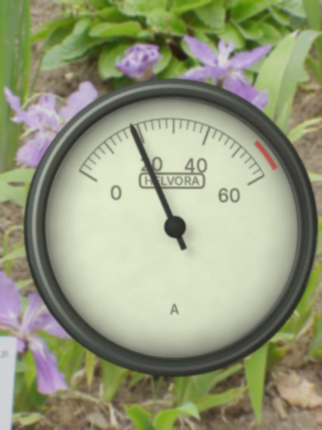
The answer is 18 A
